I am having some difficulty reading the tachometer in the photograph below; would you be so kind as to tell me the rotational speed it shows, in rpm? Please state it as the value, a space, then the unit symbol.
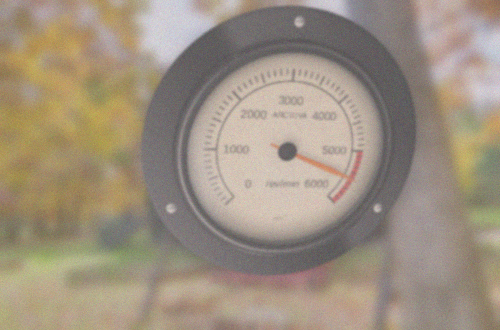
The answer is 5500 rpm
